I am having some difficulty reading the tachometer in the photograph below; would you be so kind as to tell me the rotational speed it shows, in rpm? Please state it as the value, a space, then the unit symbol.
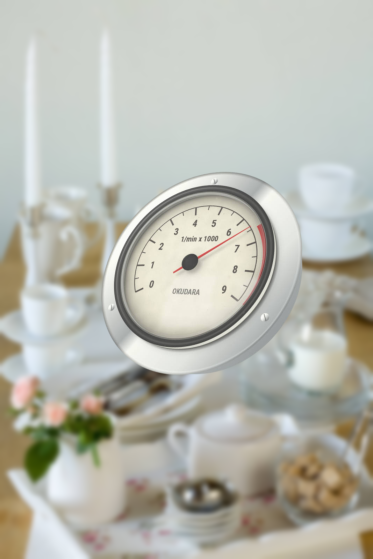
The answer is 6500 rpm
